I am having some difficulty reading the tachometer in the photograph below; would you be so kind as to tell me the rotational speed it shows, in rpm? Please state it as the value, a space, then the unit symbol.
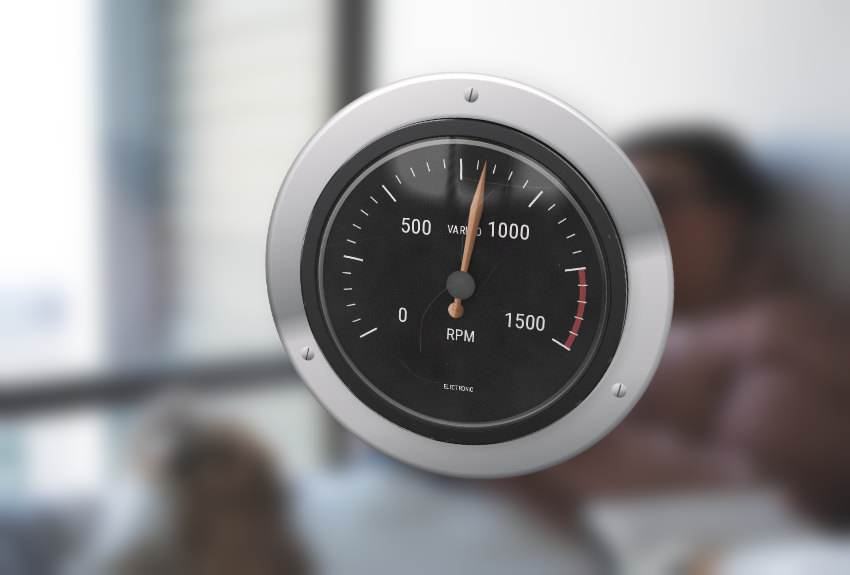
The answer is 825 rpm
